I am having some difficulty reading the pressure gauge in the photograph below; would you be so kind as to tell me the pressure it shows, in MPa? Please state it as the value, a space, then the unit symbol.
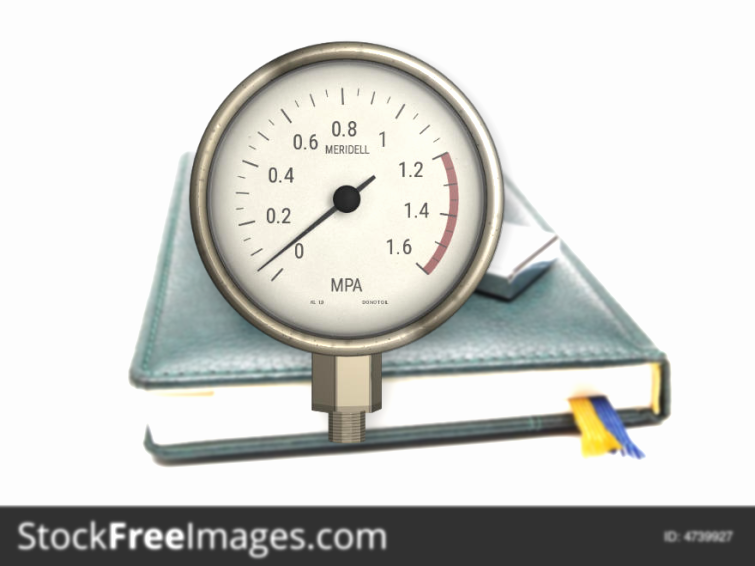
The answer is 0.05 MPa
